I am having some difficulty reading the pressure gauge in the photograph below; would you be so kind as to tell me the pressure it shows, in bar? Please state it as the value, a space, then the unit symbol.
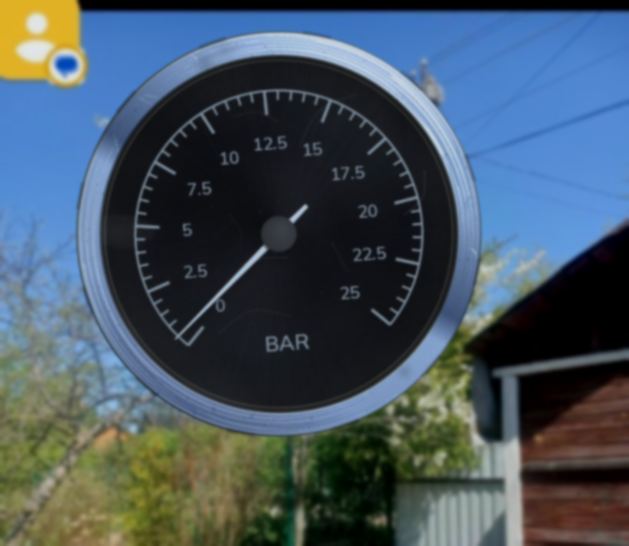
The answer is 0.5 bar
